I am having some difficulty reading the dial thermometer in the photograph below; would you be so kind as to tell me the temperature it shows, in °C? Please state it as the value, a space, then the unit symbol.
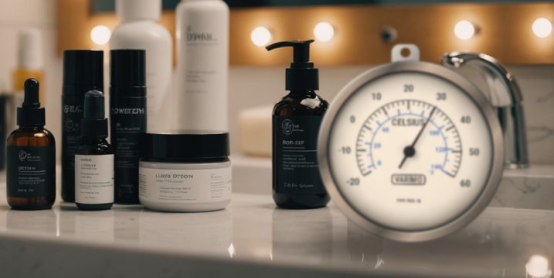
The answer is 30 °C
